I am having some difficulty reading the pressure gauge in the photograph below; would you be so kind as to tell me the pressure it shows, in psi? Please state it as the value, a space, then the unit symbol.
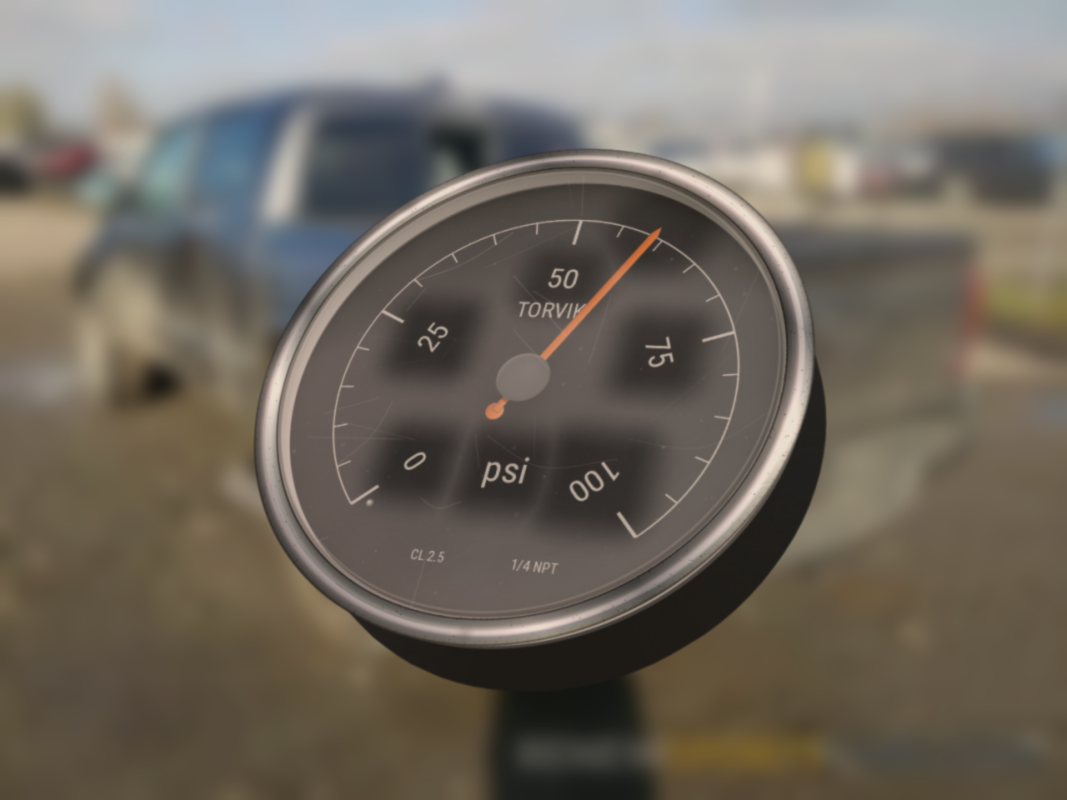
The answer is 60 psi
